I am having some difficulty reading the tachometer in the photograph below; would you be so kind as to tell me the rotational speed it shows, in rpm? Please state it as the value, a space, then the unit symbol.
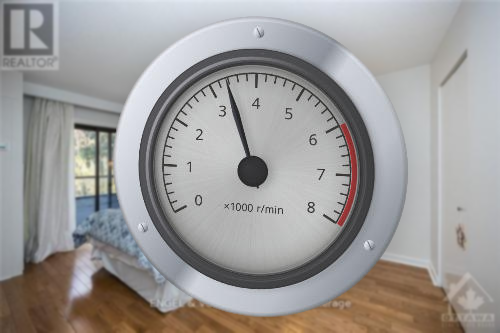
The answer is 3400 rpm
